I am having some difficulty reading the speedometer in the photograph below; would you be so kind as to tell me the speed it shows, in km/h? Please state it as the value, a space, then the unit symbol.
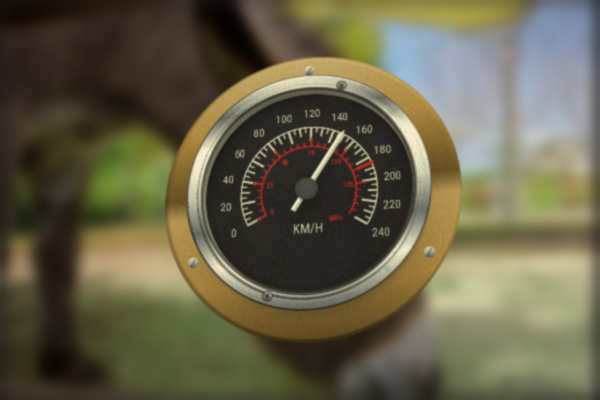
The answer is 150 km/h
